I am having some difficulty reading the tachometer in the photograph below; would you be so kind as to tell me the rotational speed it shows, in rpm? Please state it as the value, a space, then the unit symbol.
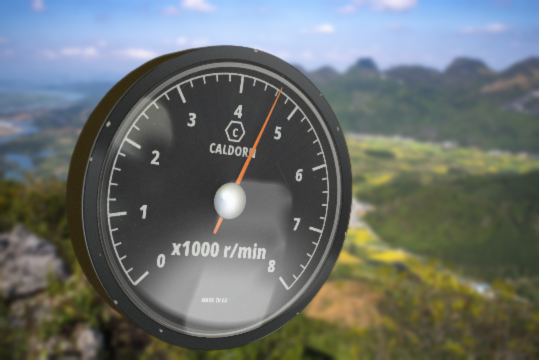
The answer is 4600 rpm
